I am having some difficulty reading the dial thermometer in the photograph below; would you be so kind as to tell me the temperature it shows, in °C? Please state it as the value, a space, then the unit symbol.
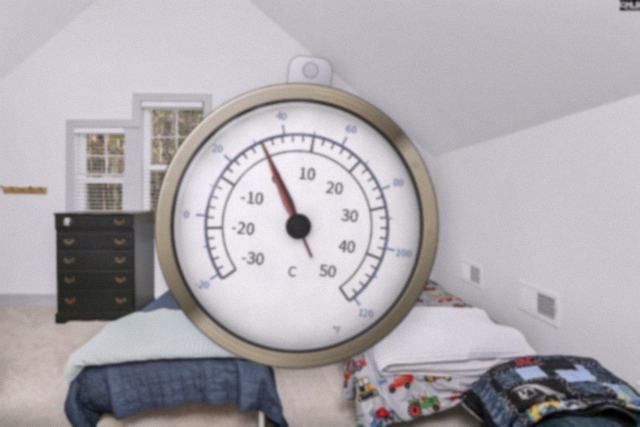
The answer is 0 °C
